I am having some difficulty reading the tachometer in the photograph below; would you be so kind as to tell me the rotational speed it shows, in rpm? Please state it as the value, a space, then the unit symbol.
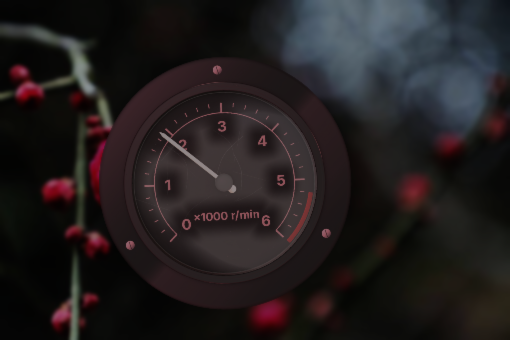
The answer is 1900 rpm
